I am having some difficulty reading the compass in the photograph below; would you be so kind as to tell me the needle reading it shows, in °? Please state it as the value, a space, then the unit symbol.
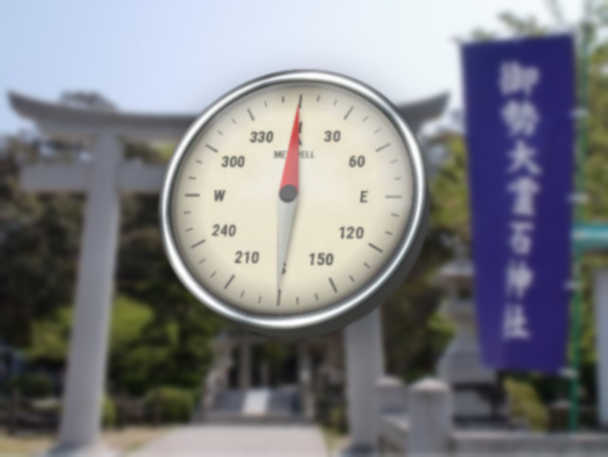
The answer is 0 °
